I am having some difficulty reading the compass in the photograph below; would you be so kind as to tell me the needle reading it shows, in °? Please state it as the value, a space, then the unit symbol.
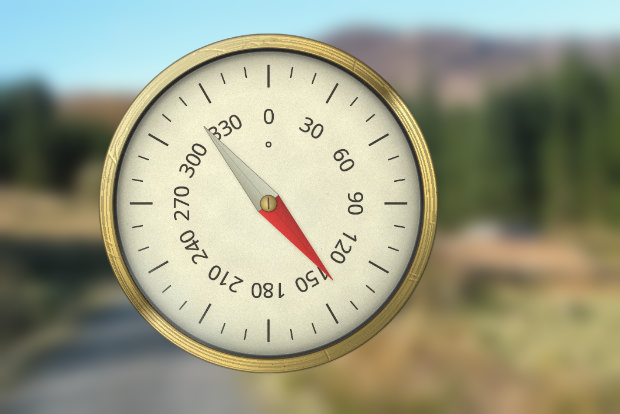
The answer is 140 °
